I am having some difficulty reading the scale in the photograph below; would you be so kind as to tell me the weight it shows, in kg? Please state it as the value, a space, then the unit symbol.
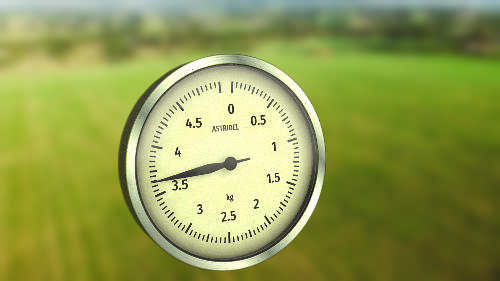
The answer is 3.65 kg
